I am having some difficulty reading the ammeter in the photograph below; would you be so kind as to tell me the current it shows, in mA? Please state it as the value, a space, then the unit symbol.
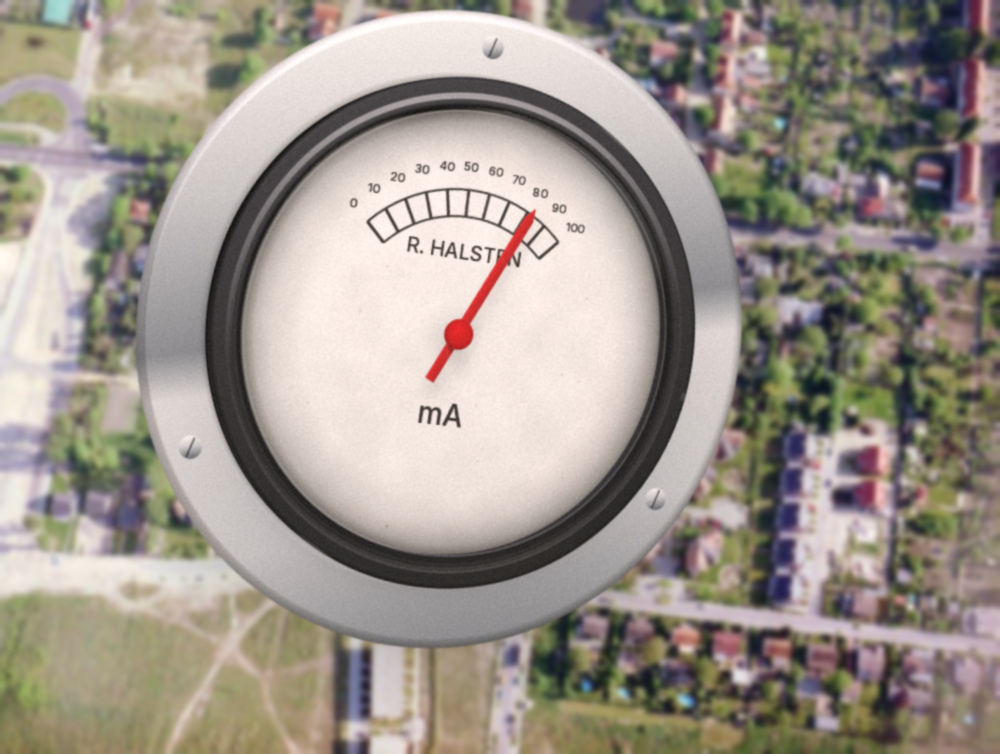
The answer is 80 mA
